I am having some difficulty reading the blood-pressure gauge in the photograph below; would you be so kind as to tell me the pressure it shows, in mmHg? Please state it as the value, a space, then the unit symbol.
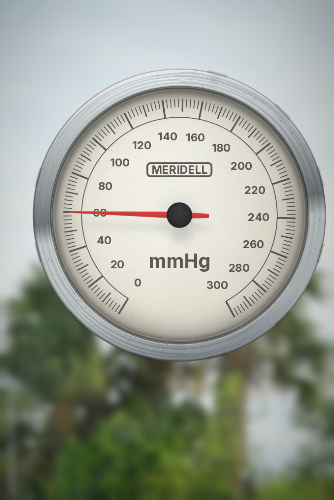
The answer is 60 mmHg
